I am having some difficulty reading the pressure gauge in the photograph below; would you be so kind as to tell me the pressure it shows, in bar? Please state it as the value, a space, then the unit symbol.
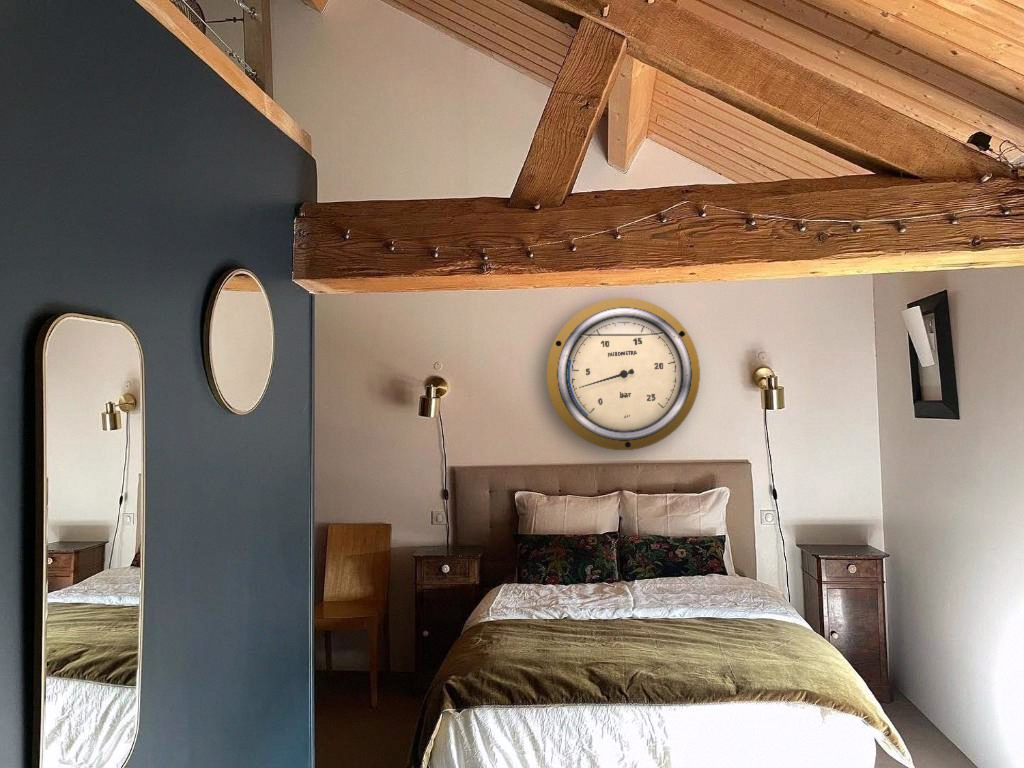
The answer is 3 bar
